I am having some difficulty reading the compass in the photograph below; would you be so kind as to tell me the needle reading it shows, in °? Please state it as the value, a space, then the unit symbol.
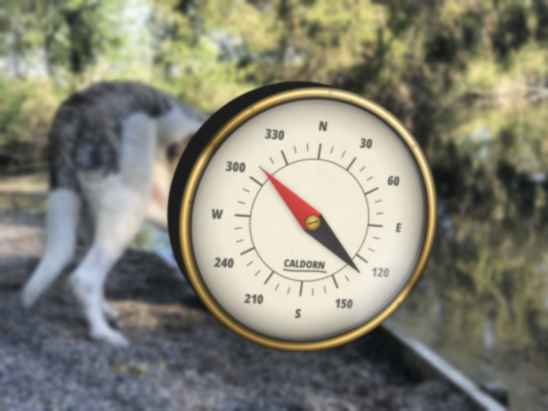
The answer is 310 °
